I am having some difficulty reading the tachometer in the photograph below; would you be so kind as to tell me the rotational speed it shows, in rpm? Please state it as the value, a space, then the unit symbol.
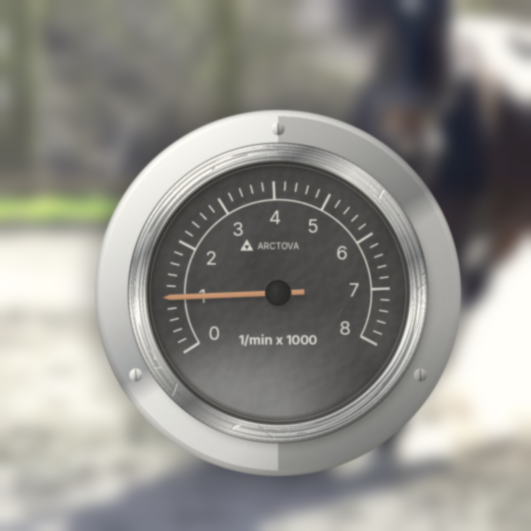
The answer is 1000 rpm
